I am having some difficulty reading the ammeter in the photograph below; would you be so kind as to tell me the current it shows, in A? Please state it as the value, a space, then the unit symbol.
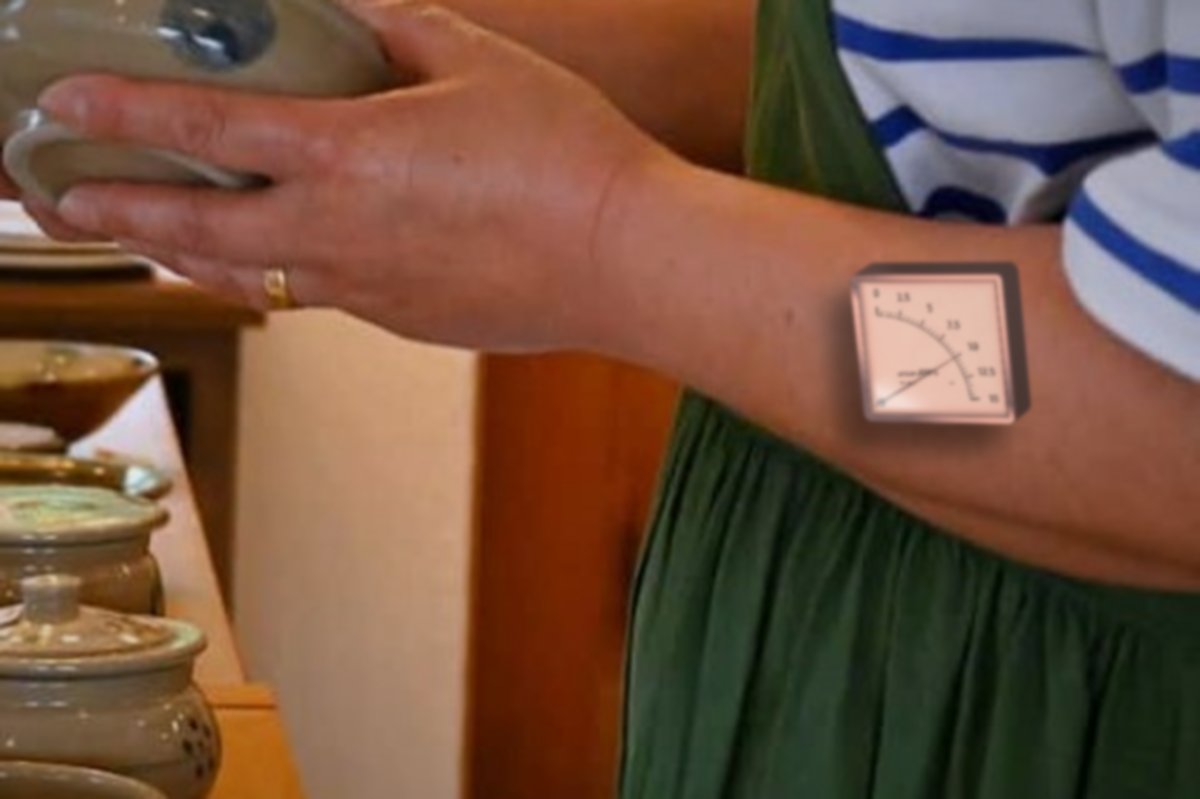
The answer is 10 A
